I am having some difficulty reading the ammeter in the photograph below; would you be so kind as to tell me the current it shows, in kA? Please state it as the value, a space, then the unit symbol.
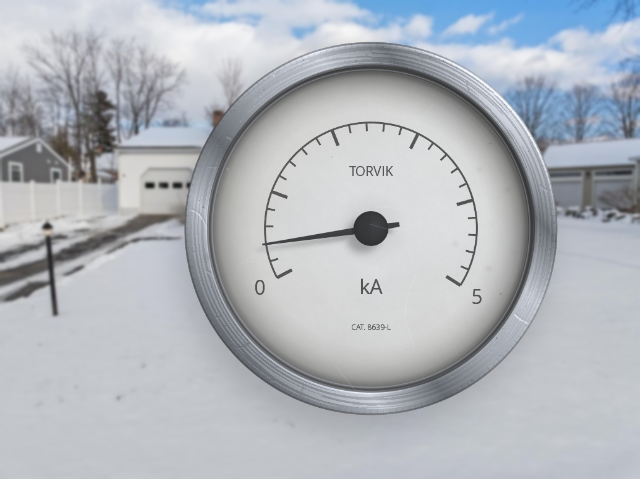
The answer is 0.4 kA
